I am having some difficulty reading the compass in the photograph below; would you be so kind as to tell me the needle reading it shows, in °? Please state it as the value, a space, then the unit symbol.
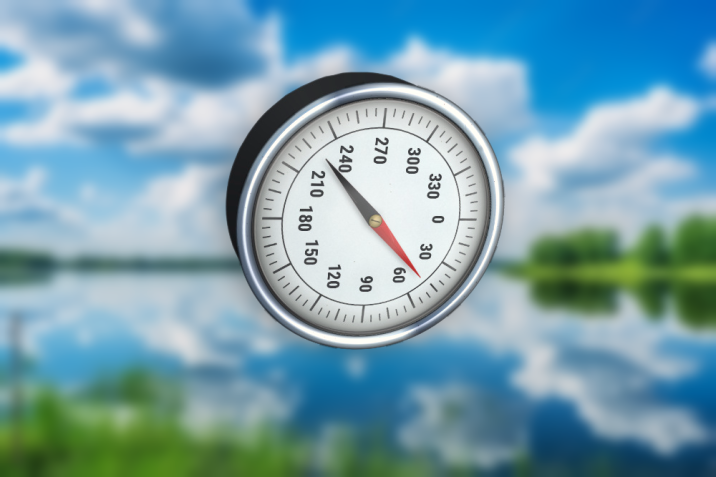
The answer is 47.5 °
